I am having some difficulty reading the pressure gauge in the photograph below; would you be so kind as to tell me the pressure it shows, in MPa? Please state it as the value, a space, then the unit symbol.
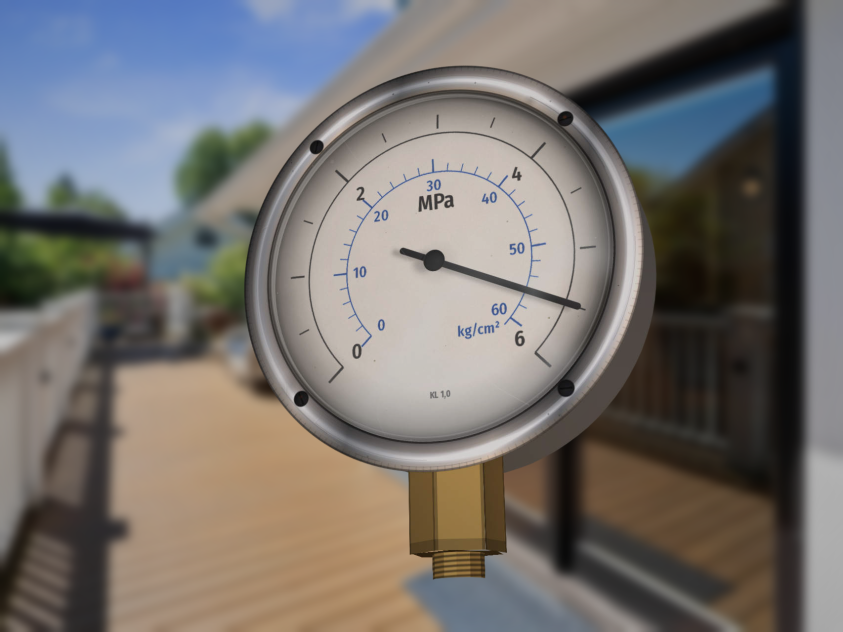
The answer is 5.5 MPa
